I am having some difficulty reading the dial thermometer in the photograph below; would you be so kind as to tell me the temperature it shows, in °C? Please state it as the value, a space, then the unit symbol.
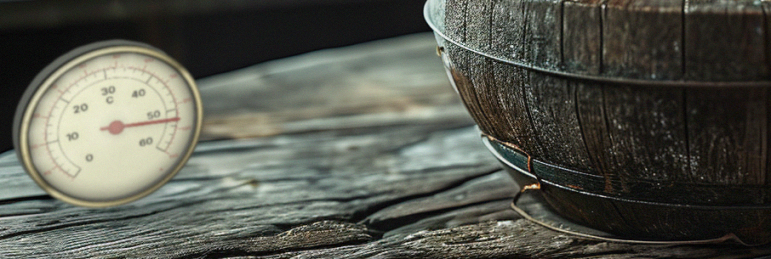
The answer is 52 °C
